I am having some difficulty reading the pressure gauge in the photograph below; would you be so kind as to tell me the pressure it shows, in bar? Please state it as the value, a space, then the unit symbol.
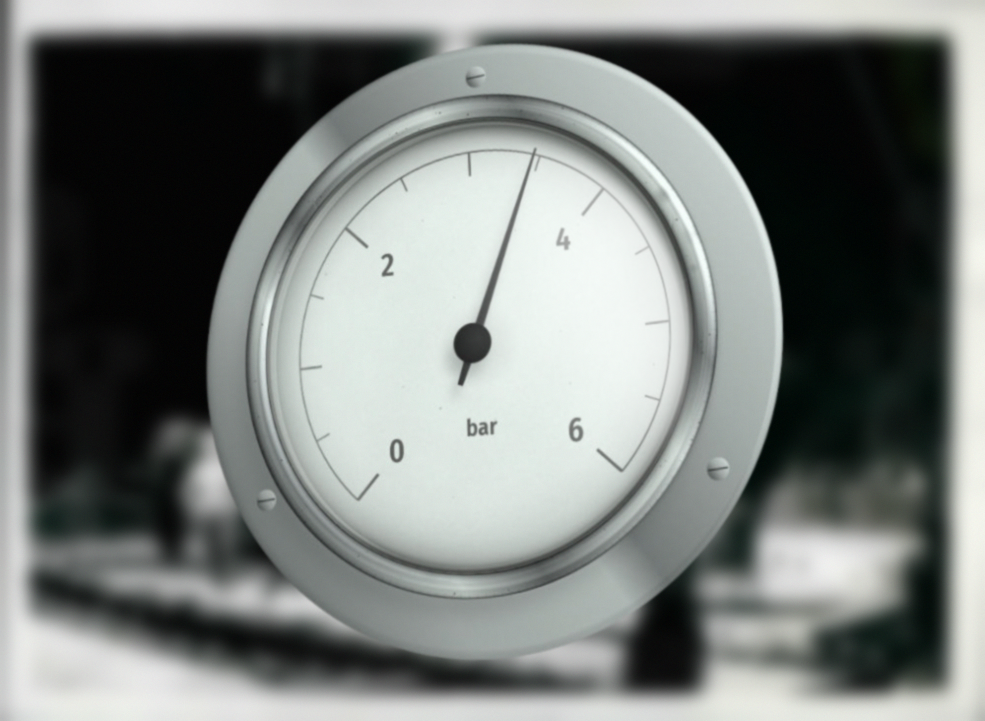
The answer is 3.5 bar
